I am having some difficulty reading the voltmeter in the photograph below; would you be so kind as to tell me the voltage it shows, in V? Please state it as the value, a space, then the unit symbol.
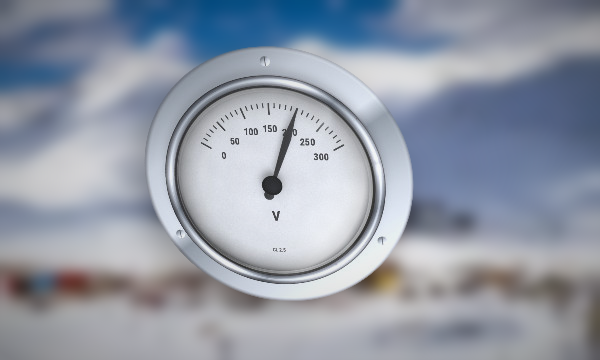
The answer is 200 V
